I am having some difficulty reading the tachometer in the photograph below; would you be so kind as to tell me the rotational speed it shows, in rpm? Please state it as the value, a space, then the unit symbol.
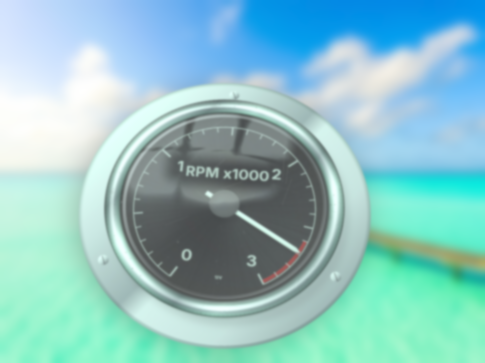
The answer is 2700 rpm
